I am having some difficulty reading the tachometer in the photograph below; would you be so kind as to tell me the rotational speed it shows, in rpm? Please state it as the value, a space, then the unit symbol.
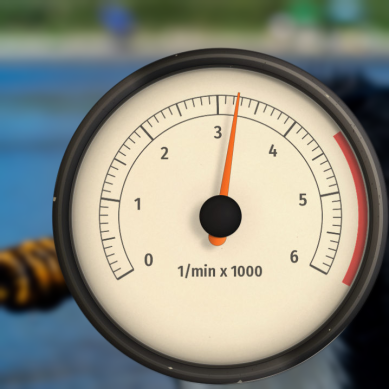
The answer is 3250 rpm
